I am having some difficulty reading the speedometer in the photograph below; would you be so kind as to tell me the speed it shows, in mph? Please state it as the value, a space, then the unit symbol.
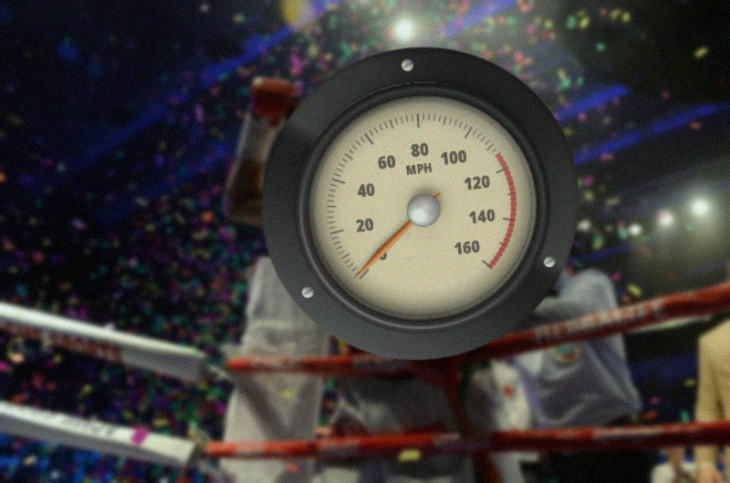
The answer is 2 mph
